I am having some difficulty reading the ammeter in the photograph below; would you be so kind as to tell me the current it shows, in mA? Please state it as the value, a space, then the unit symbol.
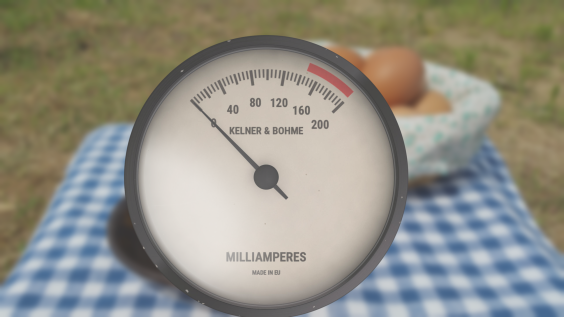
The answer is 0 mA
